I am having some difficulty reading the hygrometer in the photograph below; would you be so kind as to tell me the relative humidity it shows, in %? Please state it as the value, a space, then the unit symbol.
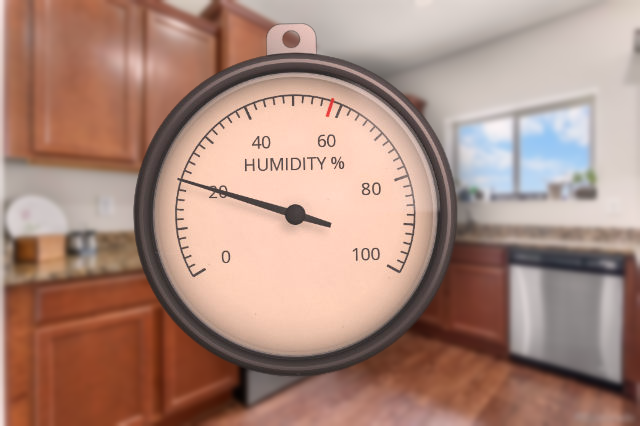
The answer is 20 %
